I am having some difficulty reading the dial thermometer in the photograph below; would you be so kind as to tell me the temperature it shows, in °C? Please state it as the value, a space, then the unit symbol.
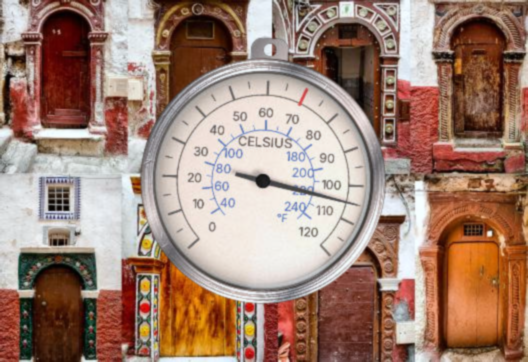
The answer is 105 °C
